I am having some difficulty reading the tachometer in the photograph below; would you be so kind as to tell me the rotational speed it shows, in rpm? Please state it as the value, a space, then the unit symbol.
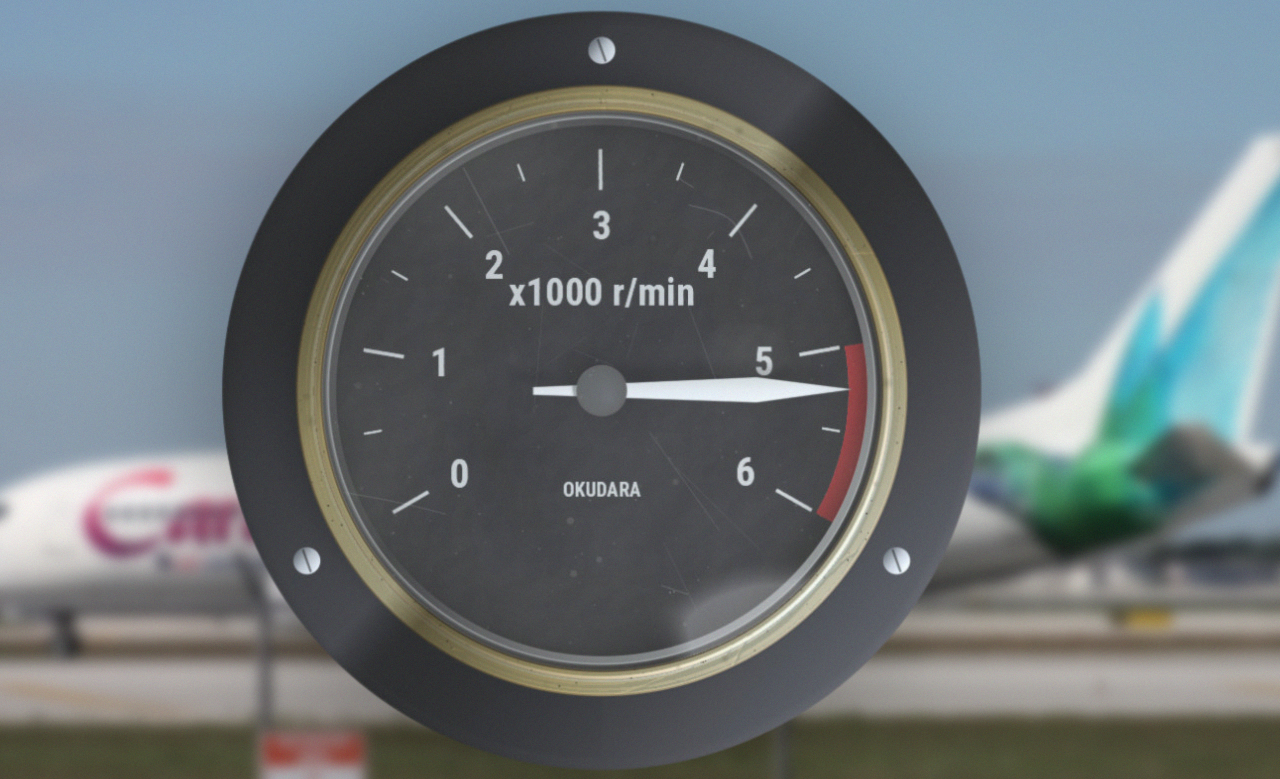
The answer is 5250 rpm
